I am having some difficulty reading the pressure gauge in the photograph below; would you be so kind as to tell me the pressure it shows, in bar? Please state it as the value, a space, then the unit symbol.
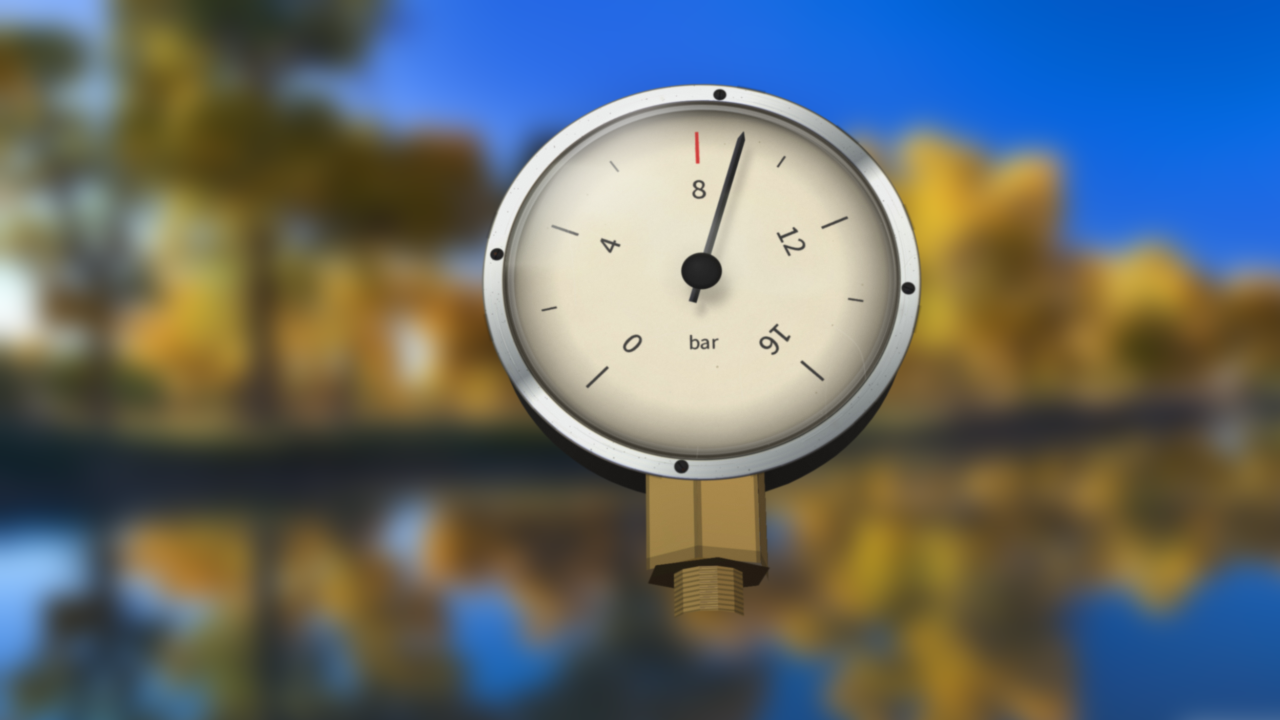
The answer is 9 bar
